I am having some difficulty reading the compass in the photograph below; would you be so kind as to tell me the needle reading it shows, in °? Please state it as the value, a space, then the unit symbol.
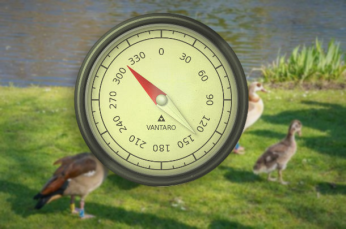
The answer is 315 °
